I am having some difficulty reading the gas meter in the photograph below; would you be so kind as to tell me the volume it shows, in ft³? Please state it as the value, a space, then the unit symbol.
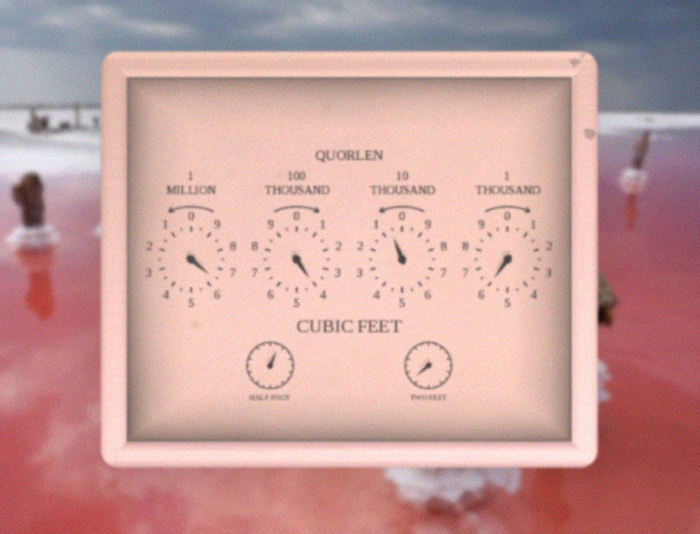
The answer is 640600 ft³
